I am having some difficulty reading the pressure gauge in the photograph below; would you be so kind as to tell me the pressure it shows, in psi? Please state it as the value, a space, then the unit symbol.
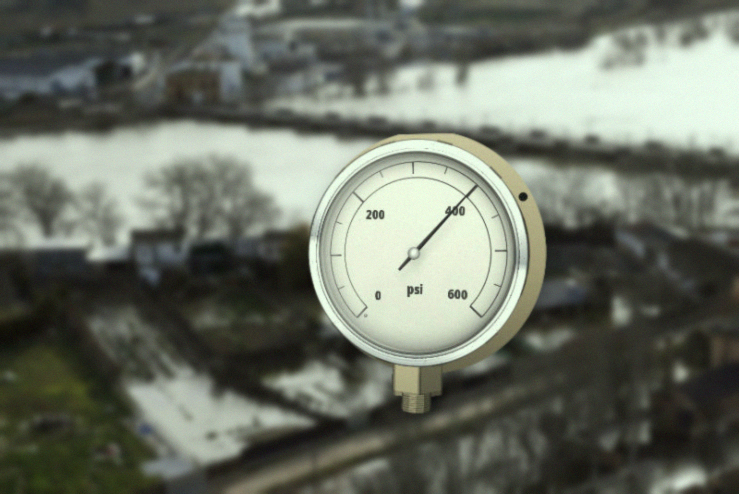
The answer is 400 psi
